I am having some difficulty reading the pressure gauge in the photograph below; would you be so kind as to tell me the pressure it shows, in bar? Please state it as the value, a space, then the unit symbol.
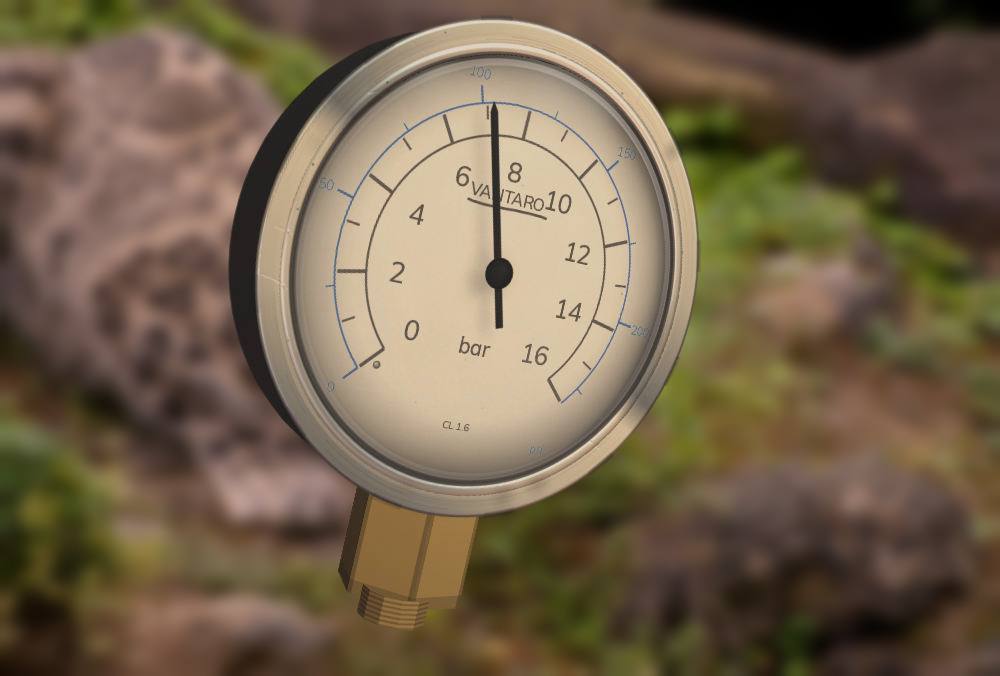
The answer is 7 bar
